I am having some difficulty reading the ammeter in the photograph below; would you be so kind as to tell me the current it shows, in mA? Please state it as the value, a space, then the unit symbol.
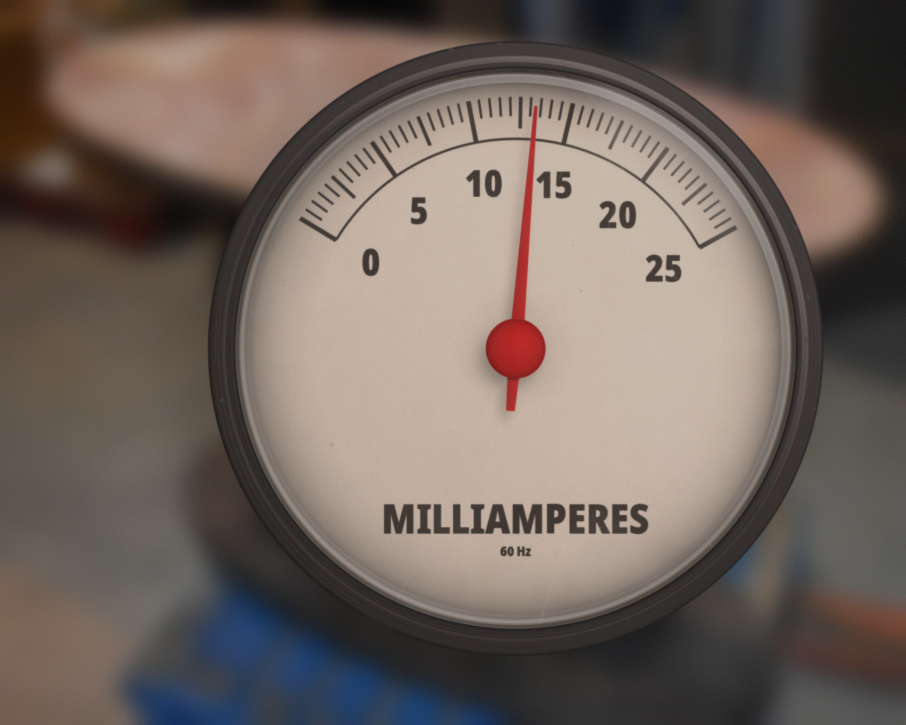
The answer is 13.25 mA
